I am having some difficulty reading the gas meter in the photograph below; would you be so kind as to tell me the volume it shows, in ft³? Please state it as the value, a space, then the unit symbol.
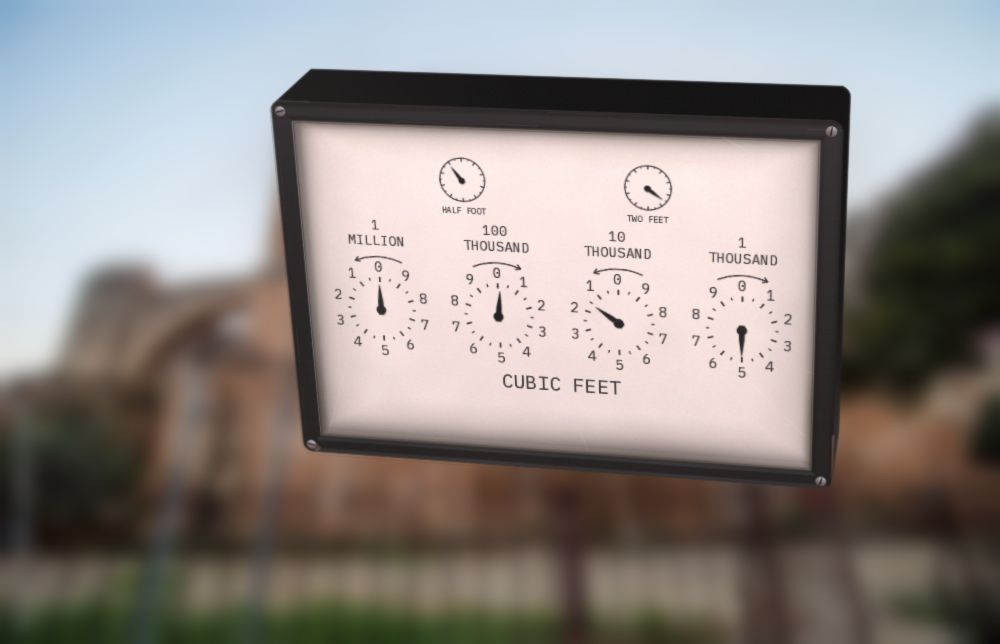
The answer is 1500 ft³
